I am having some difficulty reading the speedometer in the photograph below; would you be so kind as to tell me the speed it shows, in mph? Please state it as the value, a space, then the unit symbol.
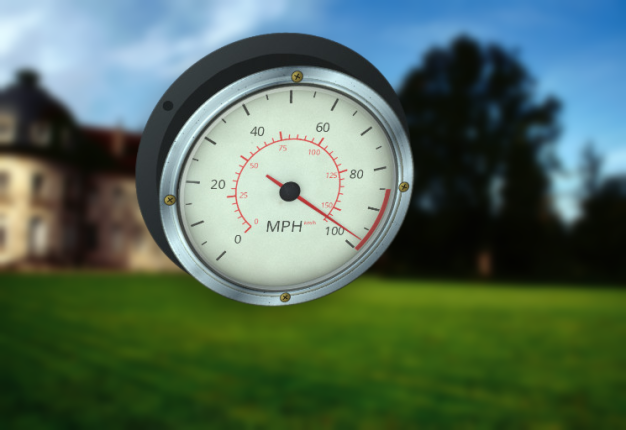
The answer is 97.5 mph
